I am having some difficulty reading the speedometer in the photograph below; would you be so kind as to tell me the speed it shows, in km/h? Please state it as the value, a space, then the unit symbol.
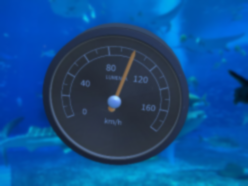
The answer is 100 km/h
